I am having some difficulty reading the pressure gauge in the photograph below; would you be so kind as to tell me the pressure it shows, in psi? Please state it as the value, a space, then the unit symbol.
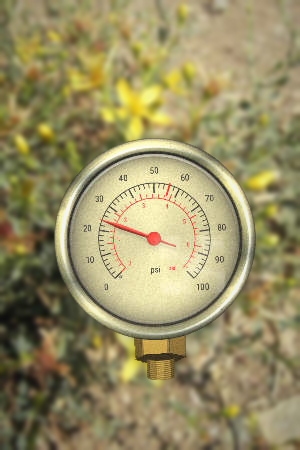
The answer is 24 psi
